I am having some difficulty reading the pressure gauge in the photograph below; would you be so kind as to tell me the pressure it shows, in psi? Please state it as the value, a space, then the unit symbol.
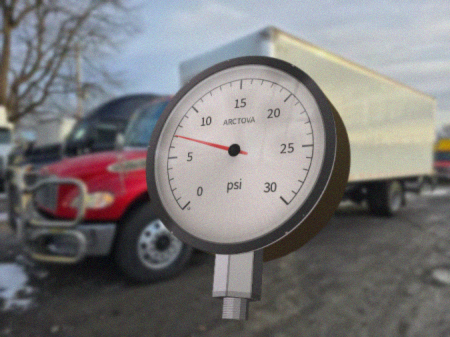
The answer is 7 psi
